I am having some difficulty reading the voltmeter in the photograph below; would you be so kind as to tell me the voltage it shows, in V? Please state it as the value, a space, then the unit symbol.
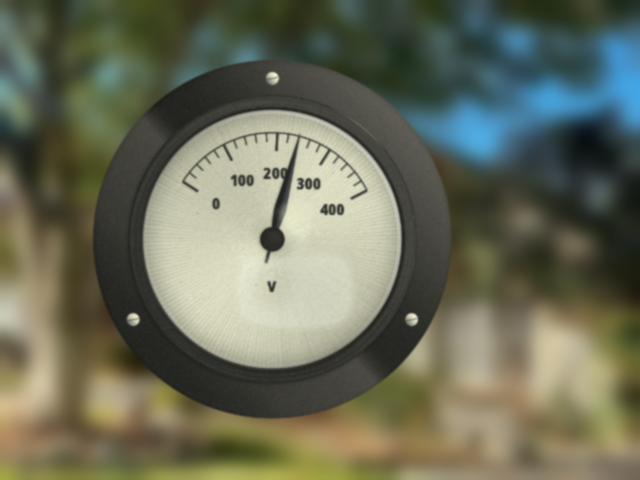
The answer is 240 V
